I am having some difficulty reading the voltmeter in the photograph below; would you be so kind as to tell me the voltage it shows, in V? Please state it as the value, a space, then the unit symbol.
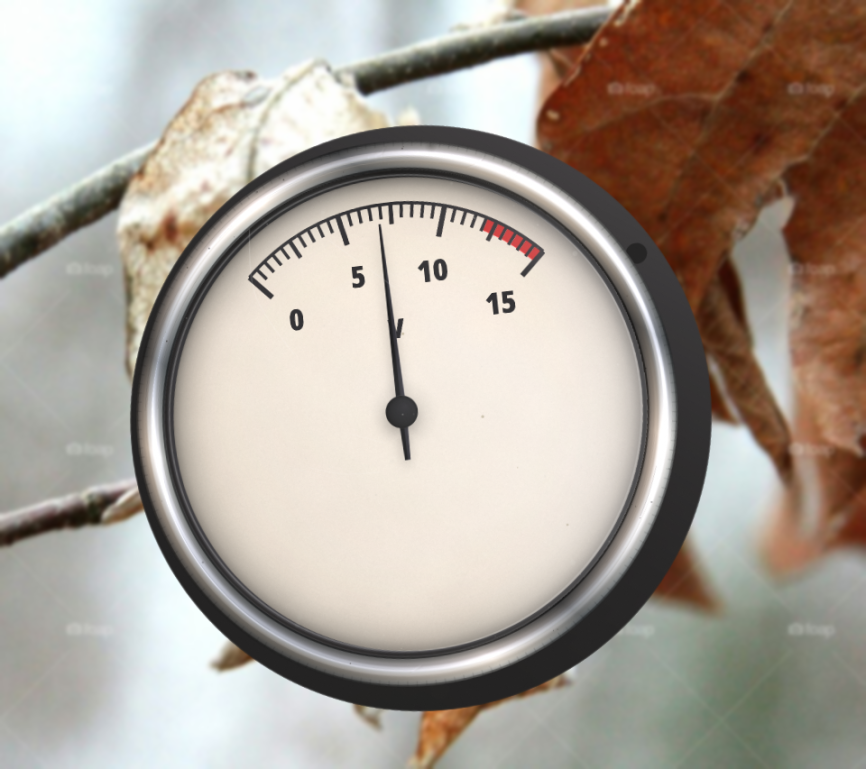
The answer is 7 V
